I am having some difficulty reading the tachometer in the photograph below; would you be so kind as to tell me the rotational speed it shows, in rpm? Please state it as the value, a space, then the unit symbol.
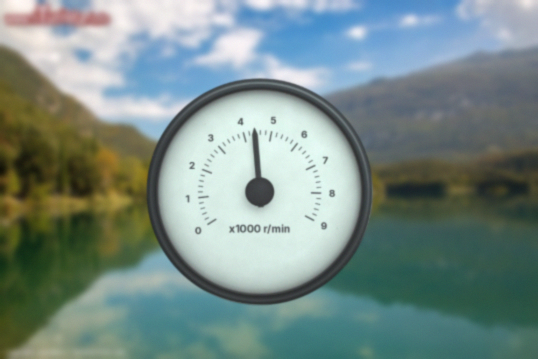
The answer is 4400 rpm
